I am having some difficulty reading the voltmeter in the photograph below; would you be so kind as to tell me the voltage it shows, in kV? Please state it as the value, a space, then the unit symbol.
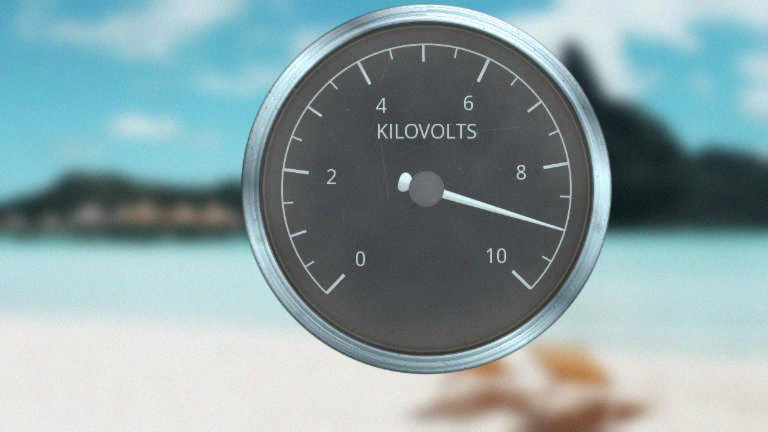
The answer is 9 kV
